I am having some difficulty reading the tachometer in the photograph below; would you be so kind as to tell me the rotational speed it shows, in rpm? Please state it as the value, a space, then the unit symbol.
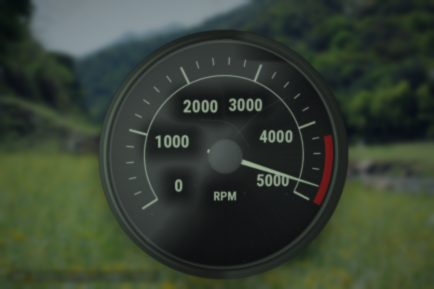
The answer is 4800 rpm
